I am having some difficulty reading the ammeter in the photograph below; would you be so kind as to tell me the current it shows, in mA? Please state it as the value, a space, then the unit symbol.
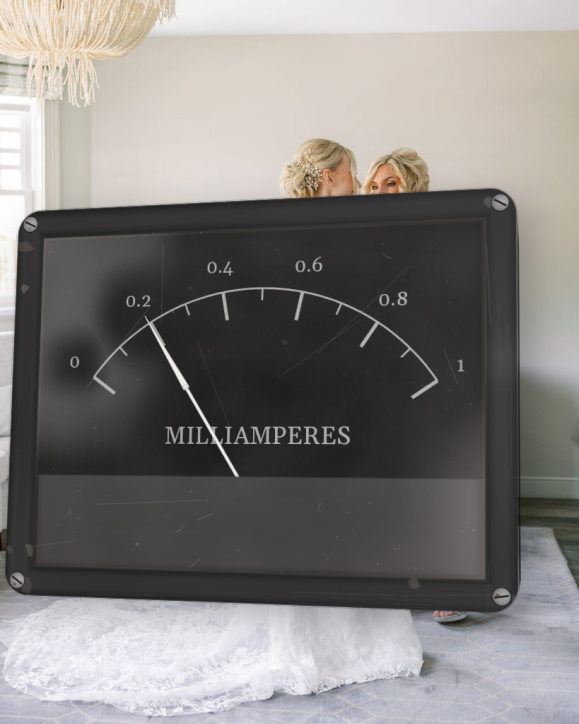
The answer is 0.2 mA
